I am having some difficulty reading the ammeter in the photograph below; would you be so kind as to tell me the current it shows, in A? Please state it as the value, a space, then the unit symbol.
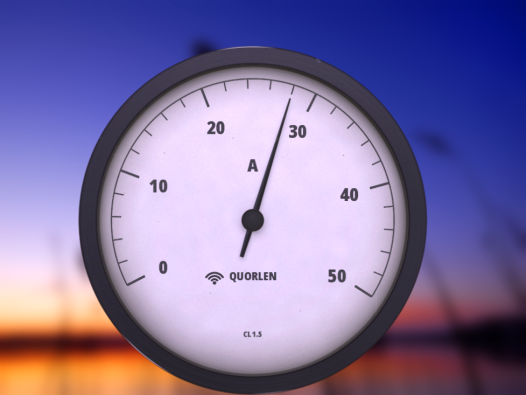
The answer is 28 A
